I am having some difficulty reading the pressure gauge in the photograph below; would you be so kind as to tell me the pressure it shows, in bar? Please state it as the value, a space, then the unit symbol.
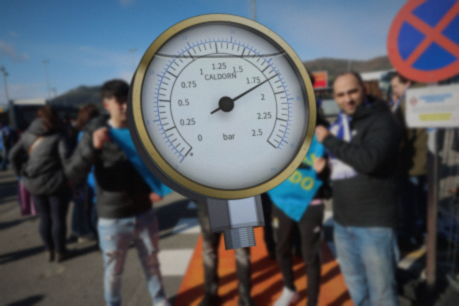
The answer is 1.85 bar
